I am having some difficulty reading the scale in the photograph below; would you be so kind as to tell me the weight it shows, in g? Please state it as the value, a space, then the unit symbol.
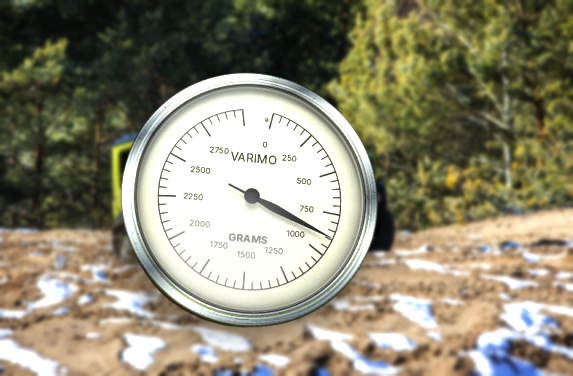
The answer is 900 g
